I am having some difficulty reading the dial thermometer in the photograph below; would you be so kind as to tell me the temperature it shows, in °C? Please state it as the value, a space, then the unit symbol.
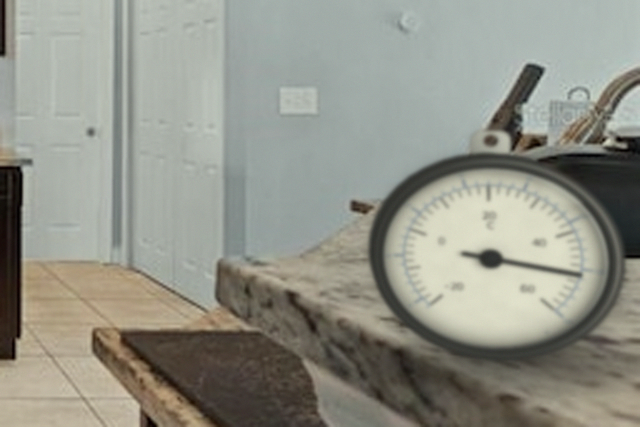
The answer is 50 °C
